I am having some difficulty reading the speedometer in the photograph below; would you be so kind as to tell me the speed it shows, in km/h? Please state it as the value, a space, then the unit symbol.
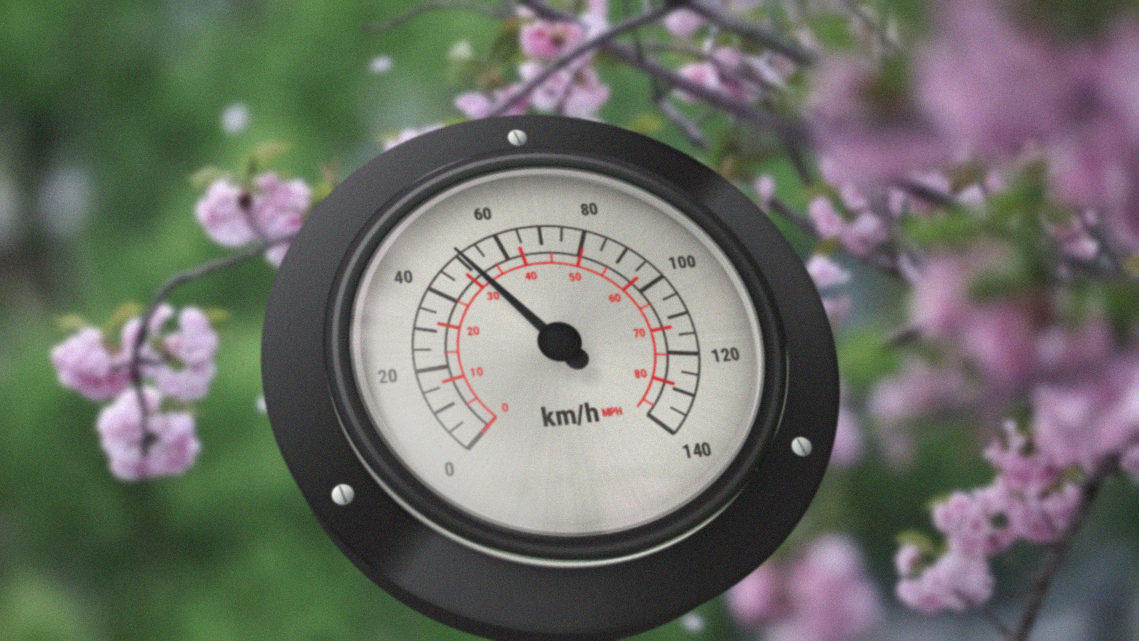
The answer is 50 km/h
